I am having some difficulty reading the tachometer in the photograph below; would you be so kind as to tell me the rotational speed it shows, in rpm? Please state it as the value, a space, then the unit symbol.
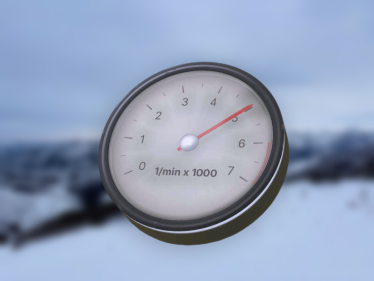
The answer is 5000 rpm
